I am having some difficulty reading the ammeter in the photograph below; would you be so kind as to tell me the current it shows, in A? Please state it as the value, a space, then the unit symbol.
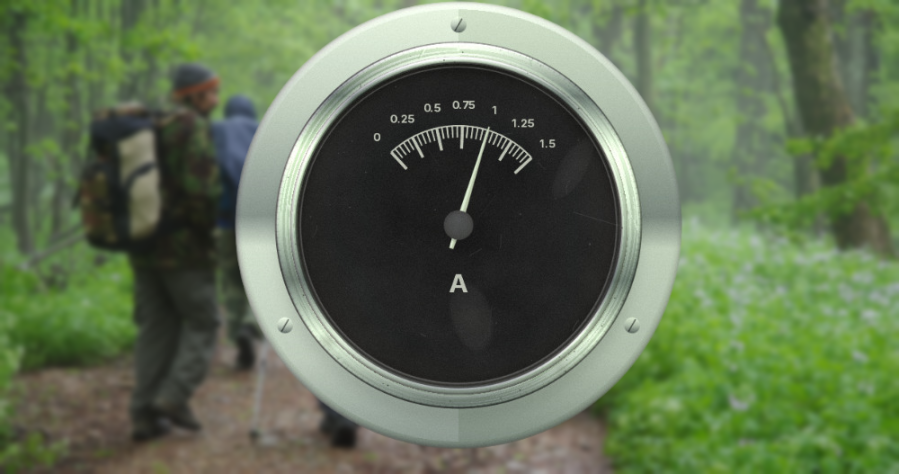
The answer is 1 A
